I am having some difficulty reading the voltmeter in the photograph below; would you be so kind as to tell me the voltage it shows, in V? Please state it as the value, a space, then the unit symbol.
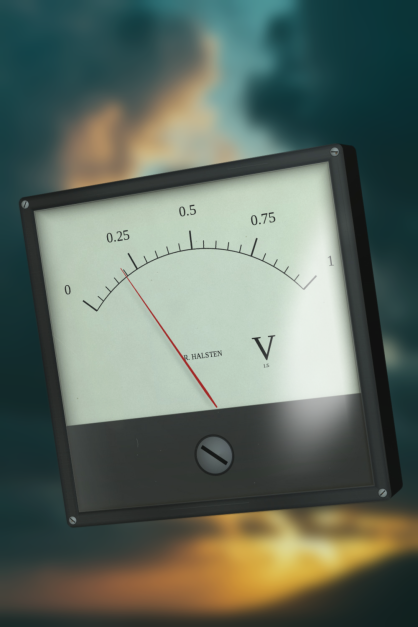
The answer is 0.2 V
